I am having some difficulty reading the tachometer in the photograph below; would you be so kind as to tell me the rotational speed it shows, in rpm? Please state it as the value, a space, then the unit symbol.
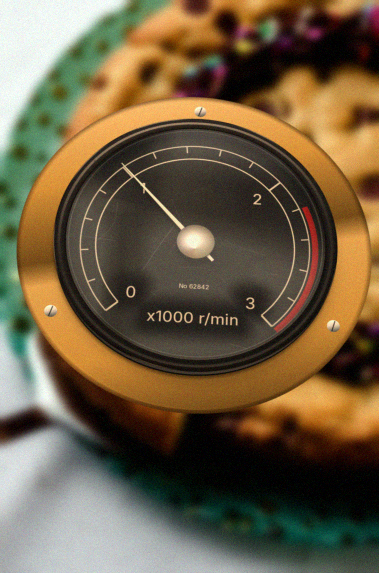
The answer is 1000 rpm
